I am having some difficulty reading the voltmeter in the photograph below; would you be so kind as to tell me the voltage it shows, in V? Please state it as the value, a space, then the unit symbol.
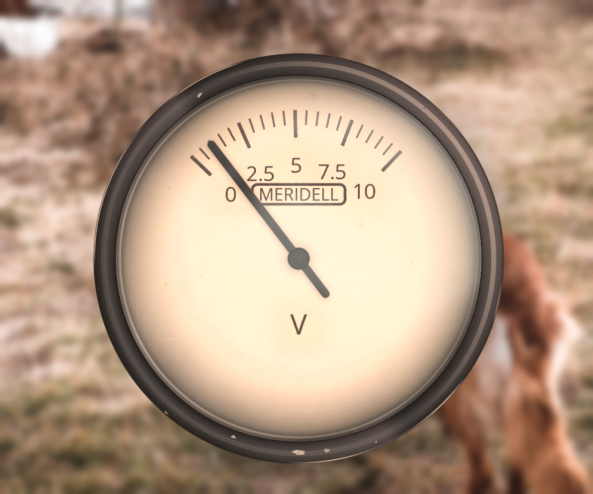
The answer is 1 V
